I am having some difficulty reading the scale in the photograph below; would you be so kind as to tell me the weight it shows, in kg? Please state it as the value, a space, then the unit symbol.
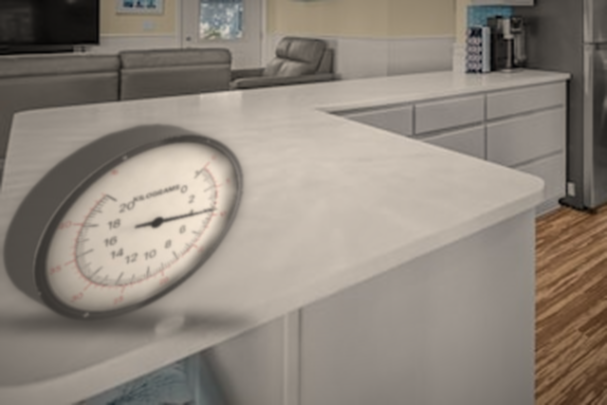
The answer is 4 kg
